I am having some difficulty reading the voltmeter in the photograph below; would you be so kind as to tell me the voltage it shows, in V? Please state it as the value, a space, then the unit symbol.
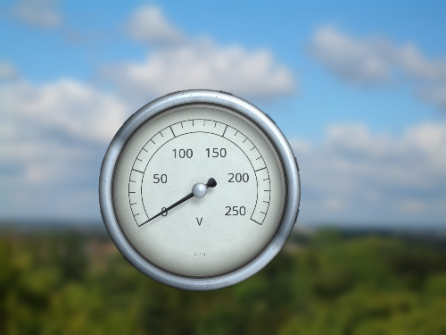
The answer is 0 V
